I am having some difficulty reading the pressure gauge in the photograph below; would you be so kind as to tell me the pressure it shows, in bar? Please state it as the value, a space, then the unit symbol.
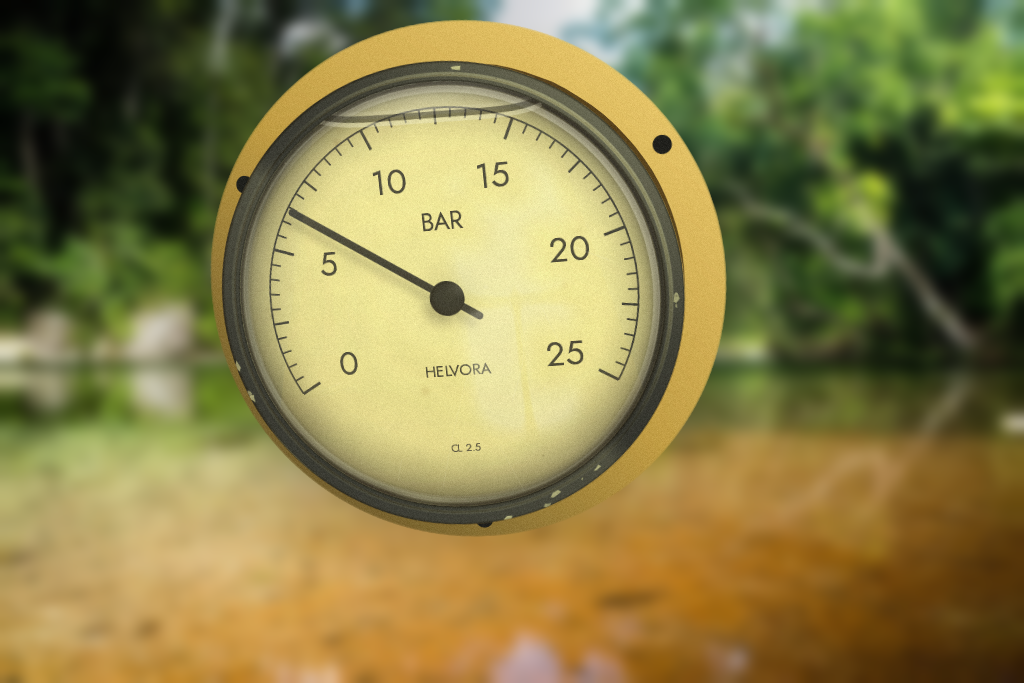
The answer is 6.5 bar
